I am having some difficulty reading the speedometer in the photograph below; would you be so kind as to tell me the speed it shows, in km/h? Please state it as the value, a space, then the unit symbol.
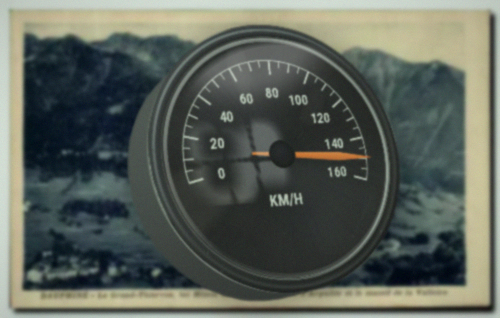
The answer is 150 km/h
